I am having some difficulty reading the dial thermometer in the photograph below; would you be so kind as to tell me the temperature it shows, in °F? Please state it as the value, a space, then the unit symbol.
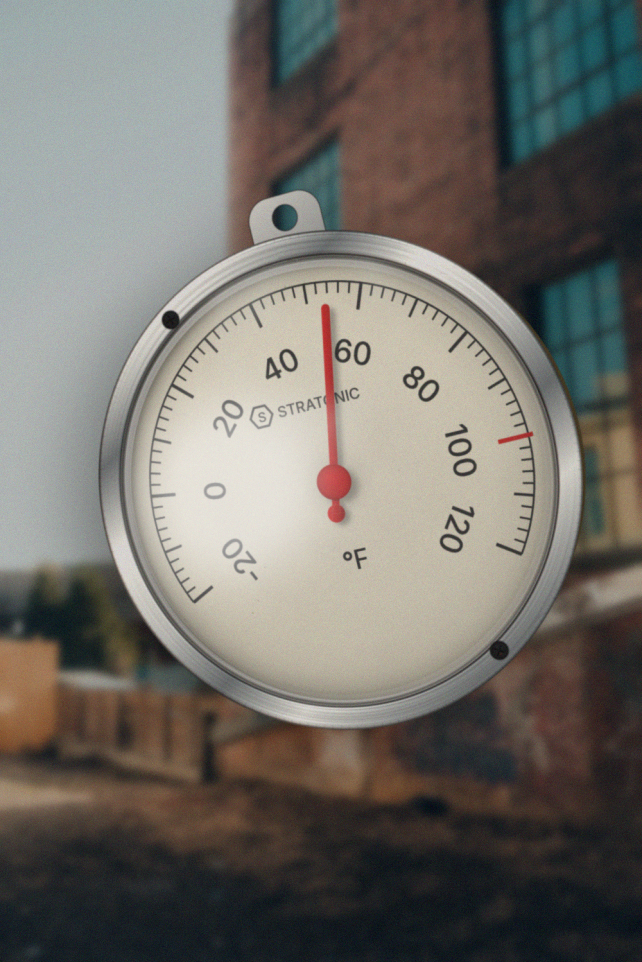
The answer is 54 °F
